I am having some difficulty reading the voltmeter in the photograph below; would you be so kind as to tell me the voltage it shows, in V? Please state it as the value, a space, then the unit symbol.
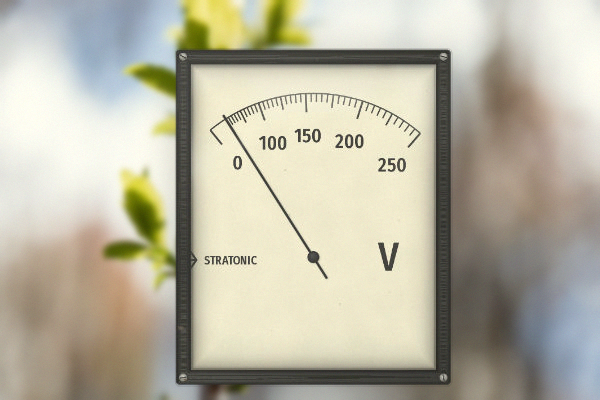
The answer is 50 V
